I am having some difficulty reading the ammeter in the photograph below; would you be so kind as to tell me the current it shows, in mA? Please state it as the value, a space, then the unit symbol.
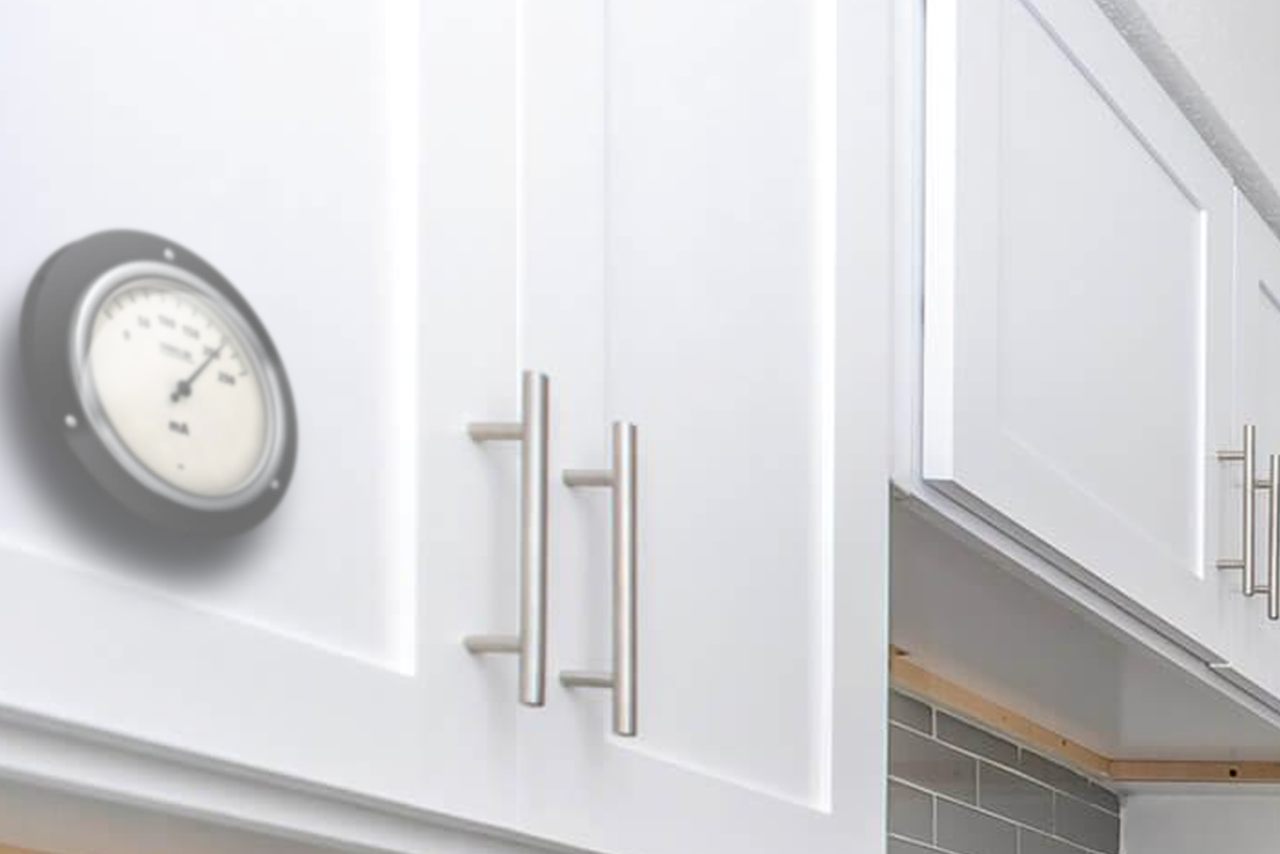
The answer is 200 mA
